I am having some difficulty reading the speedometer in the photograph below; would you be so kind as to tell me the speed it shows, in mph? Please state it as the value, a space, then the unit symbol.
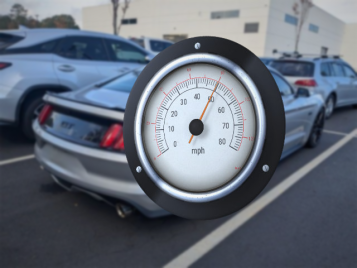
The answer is 50 mph
